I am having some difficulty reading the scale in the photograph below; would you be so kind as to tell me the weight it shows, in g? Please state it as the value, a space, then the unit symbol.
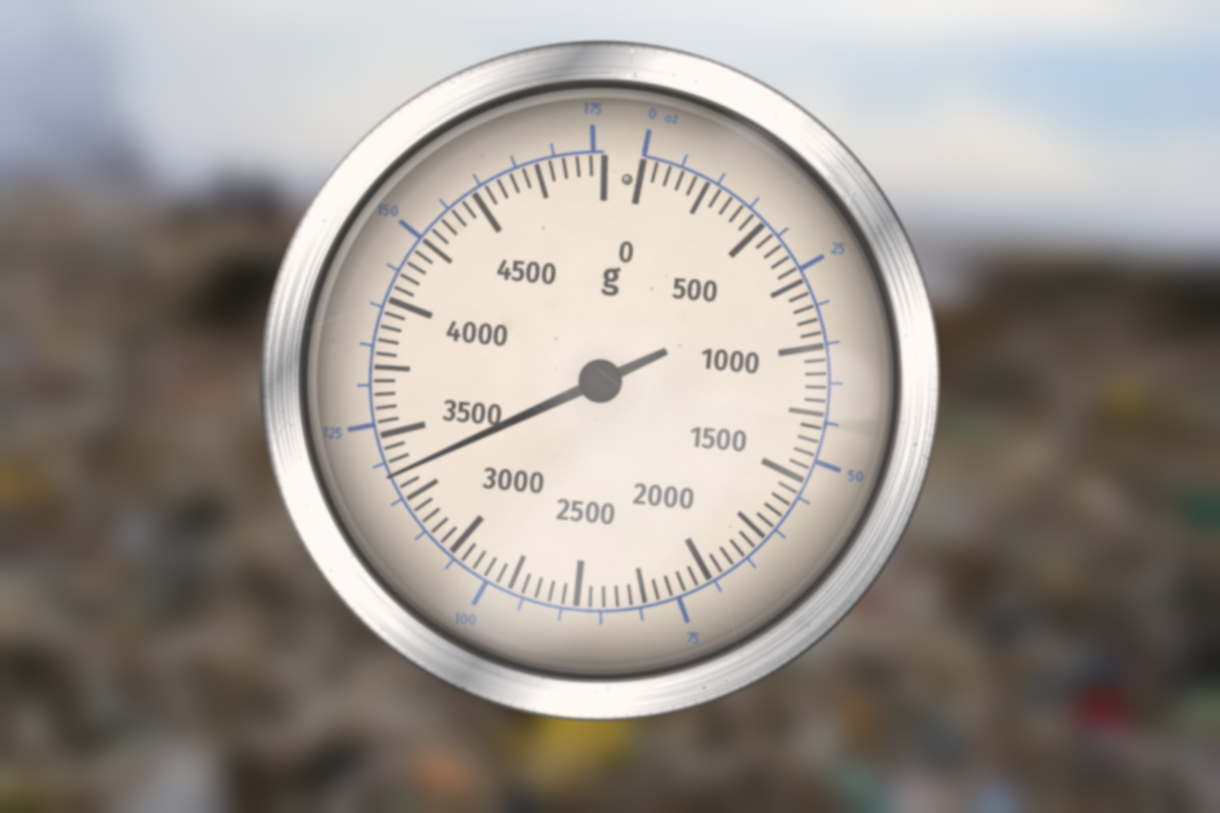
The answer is 3350 g
